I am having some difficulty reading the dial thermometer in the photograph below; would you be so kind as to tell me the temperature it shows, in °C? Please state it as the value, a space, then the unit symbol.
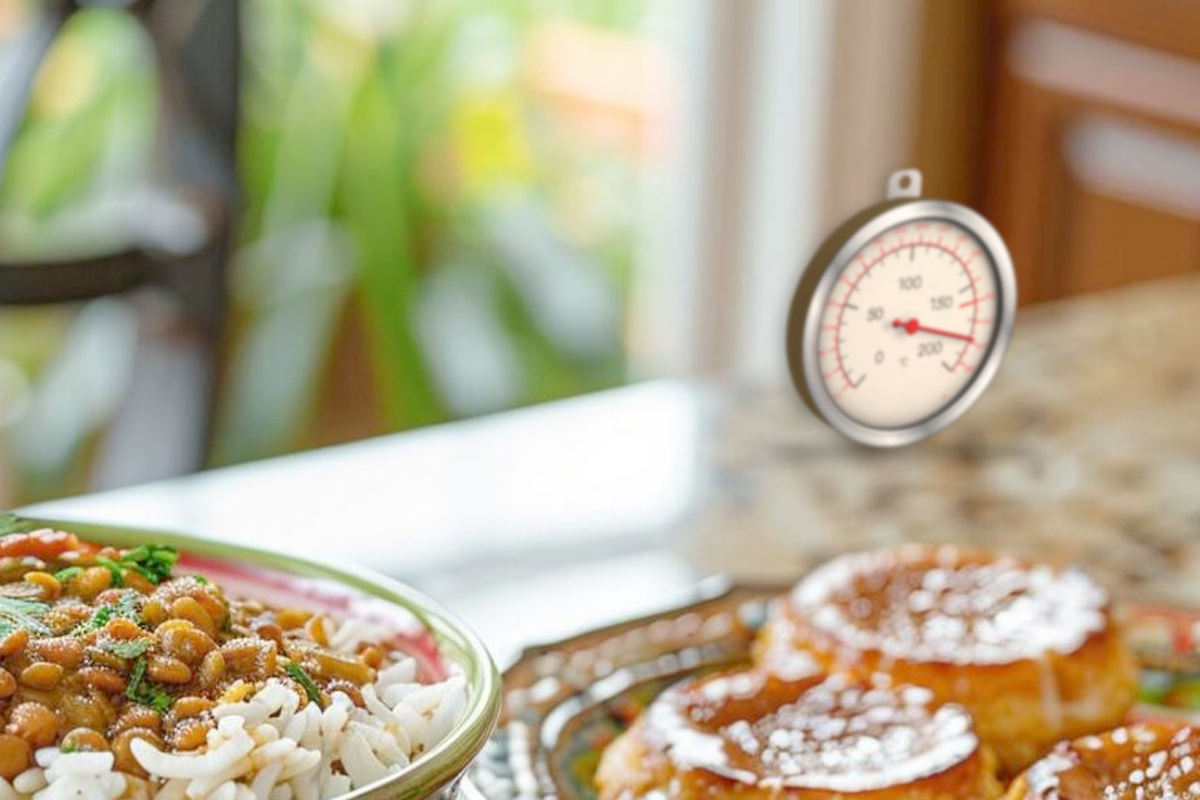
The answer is 180 °C
